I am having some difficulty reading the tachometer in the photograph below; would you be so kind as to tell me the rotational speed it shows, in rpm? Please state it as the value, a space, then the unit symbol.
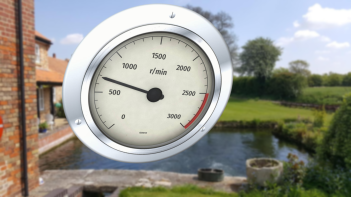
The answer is 700 rpm
